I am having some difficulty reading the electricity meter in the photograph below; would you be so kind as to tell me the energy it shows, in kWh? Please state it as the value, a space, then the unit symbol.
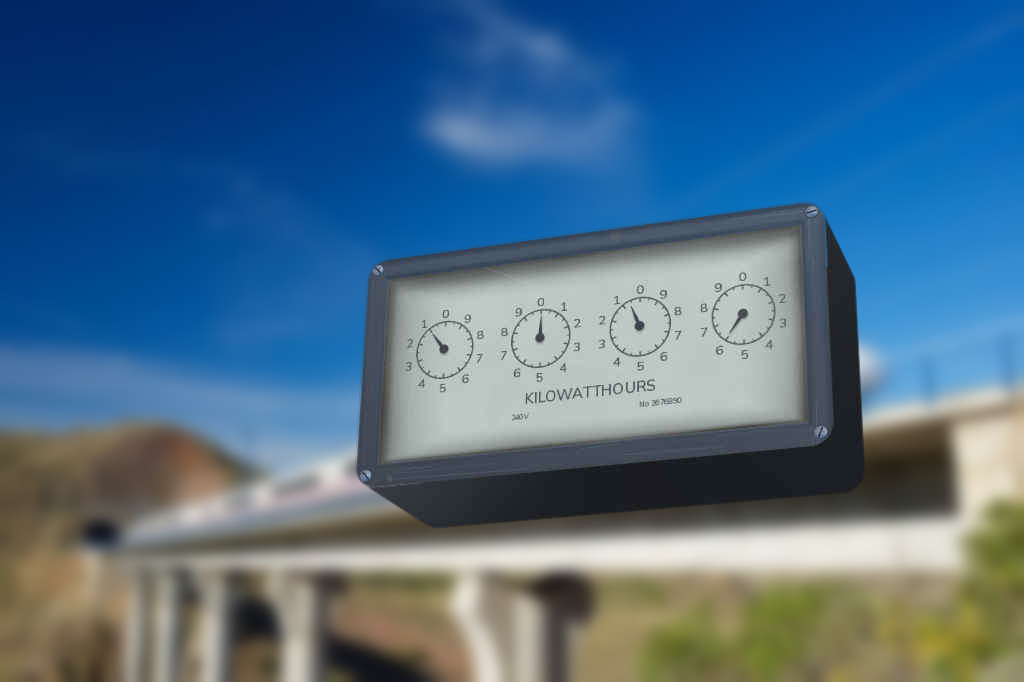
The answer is 1006 kWh
